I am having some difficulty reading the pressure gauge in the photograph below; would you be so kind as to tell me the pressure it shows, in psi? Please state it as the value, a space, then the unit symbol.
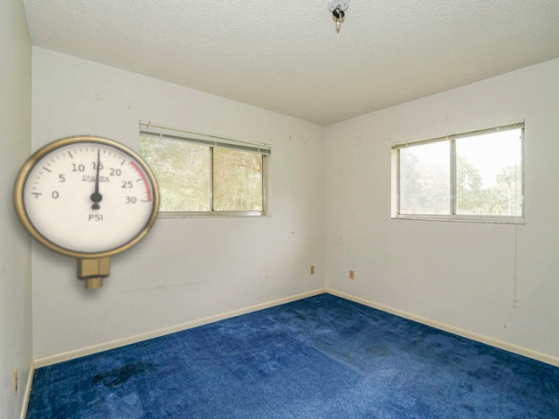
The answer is 15 psi
